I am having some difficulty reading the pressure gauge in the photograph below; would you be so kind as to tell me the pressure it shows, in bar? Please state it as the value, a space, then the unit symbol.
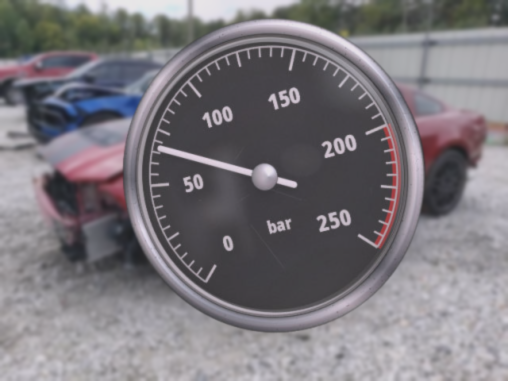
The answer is 67.5 bar
